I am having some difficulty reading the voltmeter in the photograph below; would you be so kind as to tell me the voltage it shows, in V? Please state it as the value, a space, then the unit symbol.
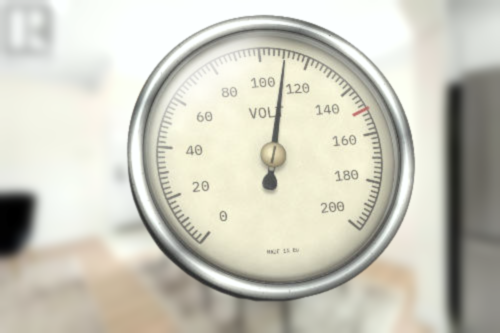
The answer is 110 V
